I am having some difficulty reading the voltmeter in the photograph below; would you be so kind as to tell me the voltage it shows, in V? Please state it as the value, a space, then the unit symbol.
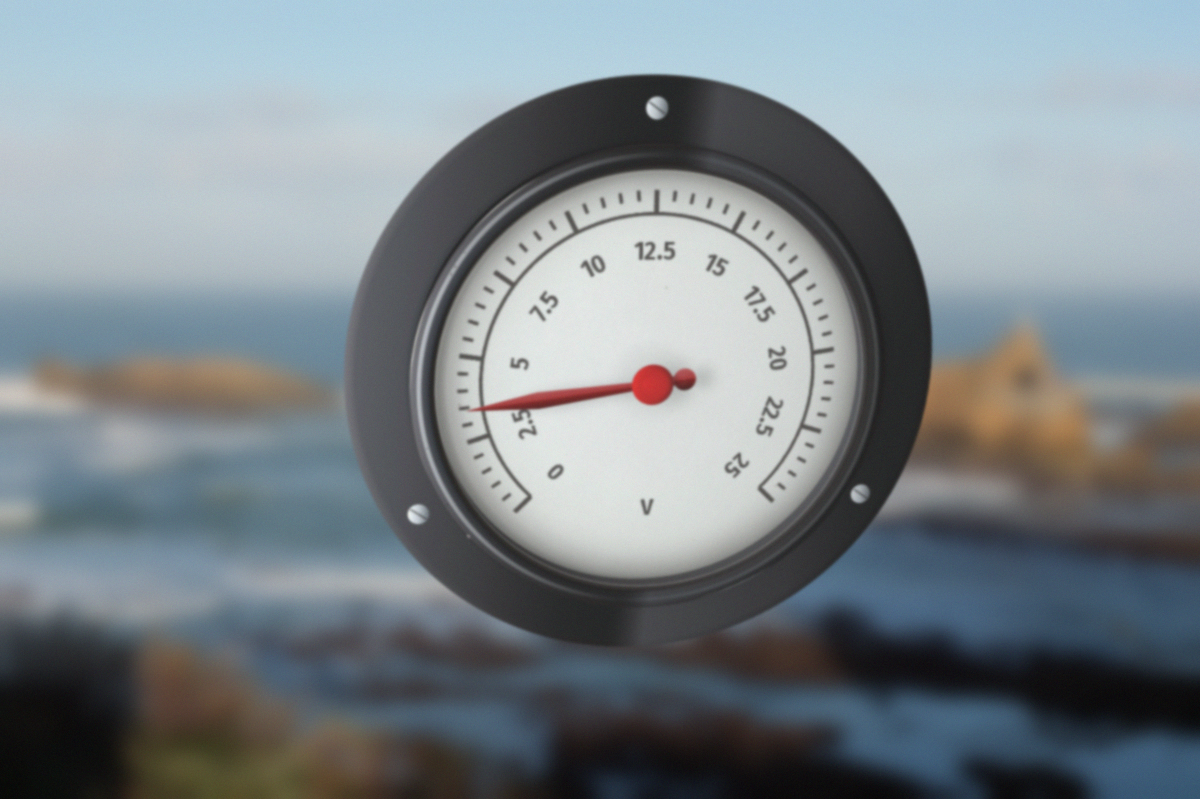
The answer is 3.5 V
